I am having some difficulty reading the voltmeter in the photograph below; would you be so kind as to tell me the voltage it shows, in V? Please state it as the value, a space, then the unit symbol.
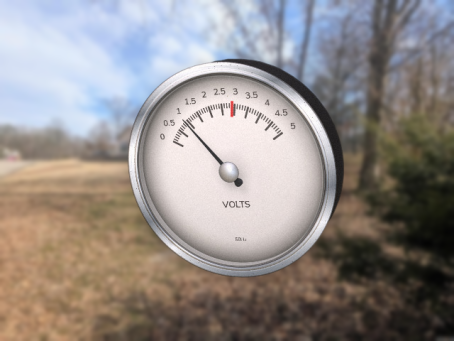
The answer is 1 V
